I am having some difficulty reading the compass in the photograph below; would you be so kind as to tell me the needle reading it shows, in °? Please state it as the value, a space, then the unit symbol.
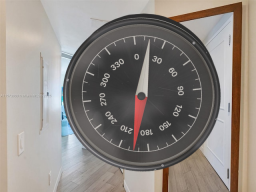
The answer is 195 °
